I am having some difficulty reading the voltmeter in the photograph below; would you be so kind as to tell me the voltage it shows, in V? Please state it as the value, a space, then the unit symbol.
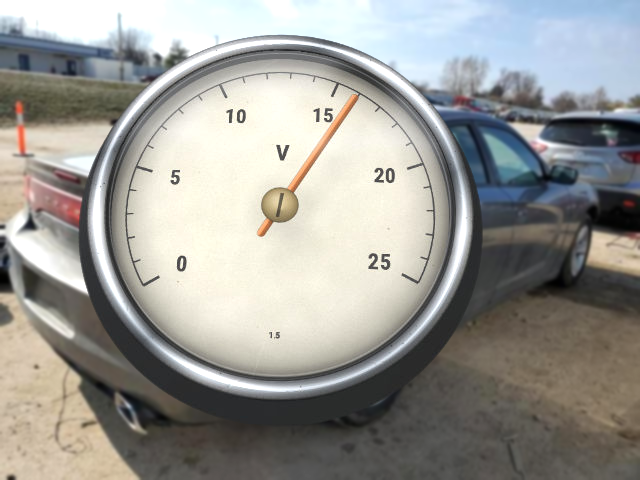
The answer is 16 V
